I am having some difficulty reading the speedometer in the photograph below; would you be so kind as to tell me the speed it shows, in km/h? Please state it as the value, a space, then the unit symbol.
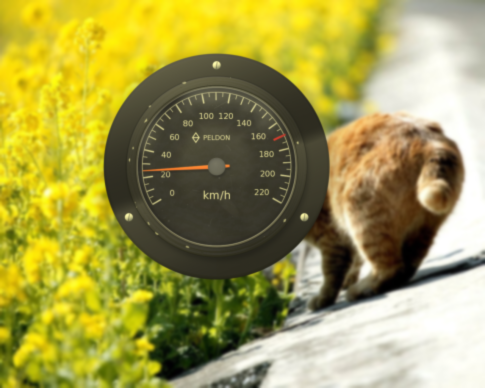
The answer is 25 km/h
